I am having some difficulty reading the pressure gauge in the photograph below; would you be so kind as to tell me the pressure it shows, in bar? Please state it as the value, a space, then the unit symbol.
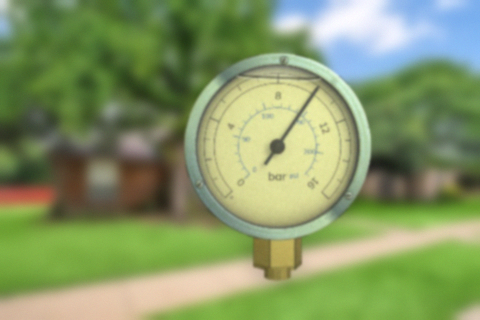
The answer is 10 bar
